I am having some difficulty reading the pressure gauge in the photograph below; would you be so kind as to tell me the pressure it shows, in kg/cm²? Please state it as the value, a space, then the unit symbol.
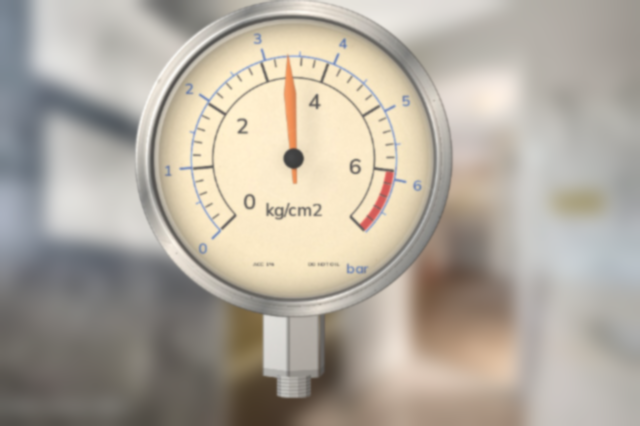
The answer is 3.4 kg/cm²
